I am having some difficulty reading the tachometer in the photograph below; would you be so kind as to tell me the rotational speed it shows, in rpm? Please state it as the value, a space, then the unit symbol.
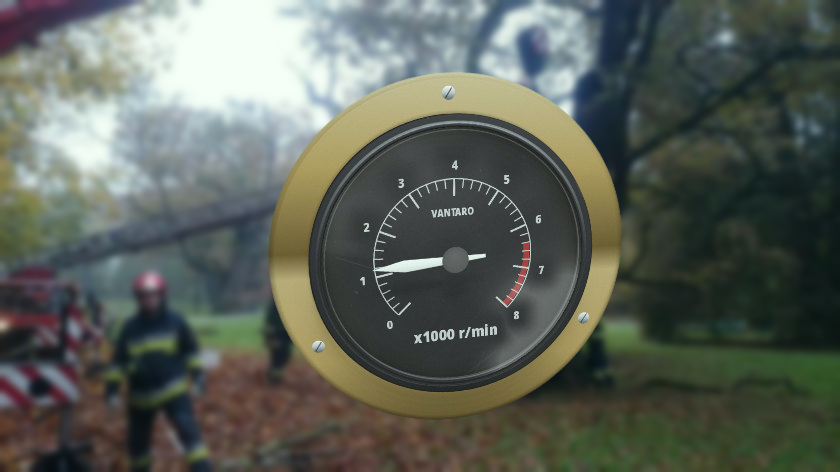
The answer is 1200 rpm
